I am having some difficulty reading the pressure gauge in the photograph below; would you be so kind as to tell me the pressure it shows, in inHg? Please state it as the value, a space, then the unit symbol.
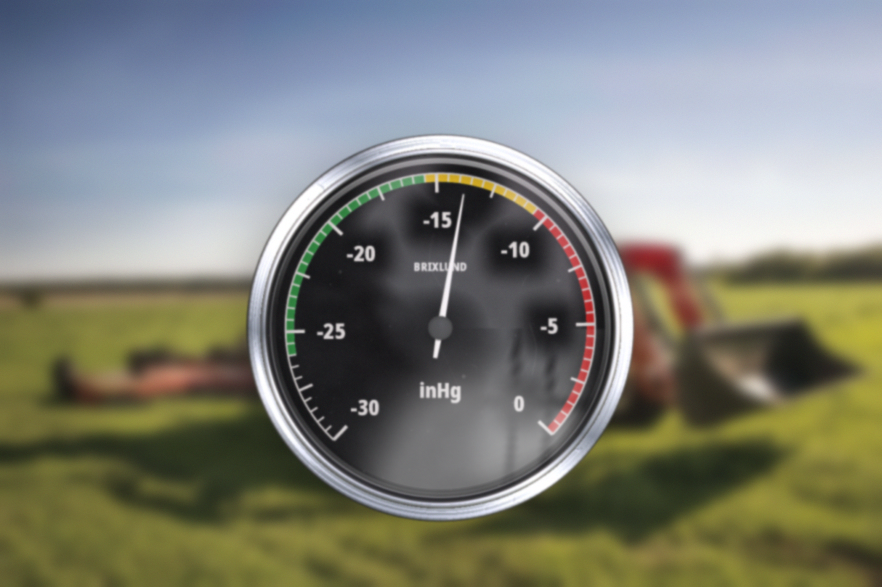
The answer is -13.75 inHg
